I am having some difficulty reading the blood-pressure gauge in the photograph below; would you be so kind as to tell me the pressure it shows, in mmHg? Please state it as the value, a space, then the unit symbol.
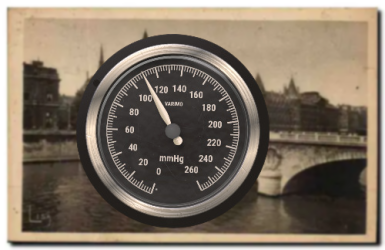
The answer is 110 mmHg
